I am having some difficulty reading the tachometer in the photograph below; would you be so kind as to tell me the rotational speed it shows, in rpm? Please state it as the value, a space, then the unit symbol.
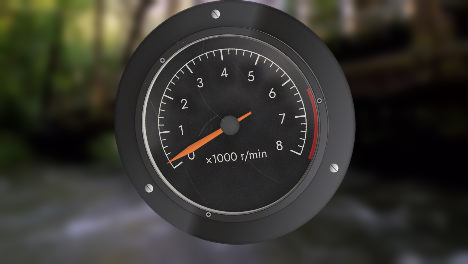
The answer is 200 rpm
